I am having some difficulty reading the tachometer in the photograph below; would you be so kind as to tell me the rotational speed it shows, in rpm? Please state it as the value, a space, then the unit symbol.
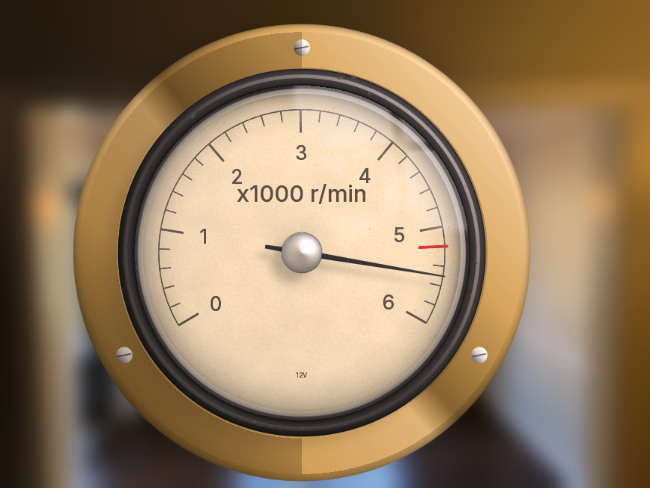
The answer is 5500 rpm
